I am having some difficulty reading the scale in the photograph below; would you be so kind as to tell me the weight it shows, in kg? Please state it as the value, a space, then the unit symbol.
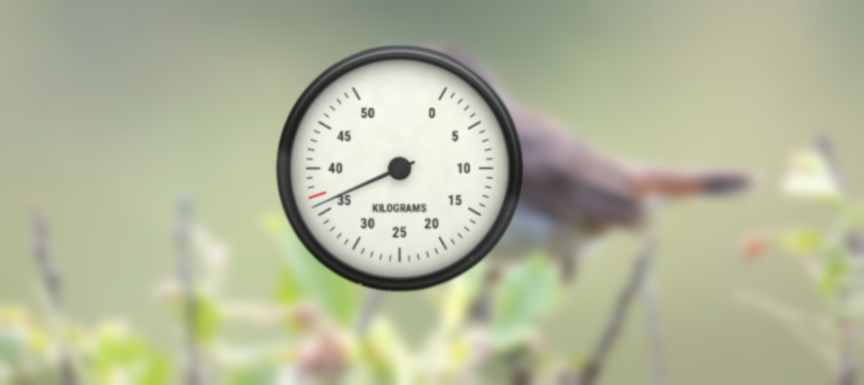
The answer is 36 kg
